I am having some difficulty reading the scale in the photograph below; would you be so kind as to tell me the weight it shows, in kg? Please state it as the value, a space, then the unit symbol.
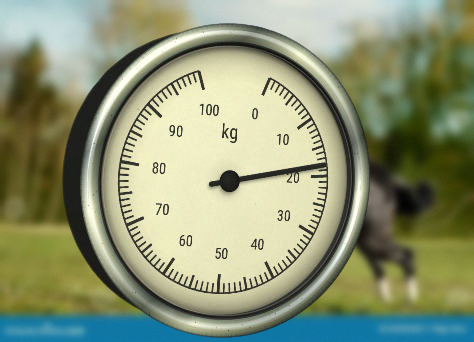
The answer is 18 kg
